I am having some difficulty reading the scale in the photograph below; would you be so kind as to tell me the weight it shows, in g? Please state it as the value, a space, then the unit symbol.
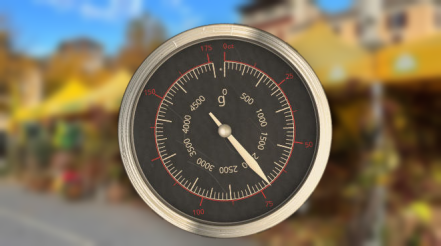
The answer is 2000 g
